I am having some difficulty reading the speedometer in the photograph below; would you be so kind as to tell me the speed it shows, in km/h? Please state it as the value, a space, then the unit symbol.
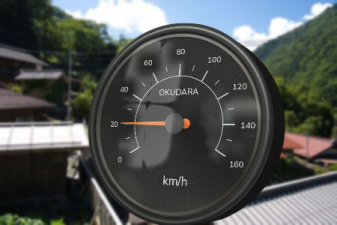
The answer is 20 km/h
